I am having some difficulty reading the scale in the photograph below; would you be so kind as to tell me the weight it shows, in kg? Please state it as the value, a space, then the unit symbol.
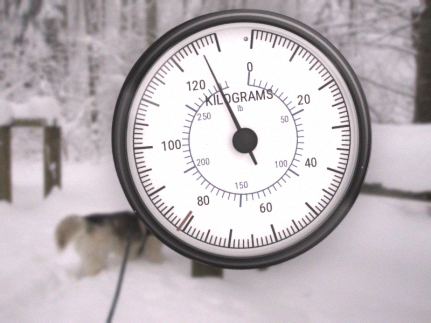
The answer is 126 kg
